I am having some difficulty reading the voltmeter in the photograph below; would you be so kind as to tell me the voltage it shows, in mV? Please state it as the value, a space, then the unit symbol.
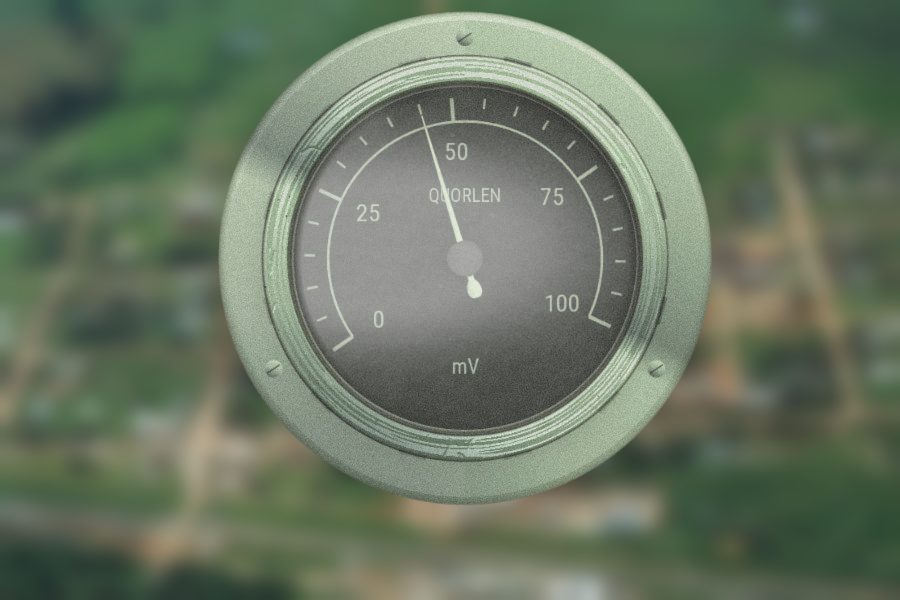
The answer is 45 mV
